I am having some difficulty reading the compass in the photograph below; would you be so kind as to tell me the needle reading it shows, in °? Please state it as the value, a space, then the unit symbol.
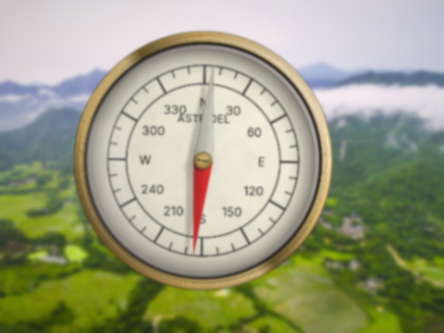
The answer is 185 °
